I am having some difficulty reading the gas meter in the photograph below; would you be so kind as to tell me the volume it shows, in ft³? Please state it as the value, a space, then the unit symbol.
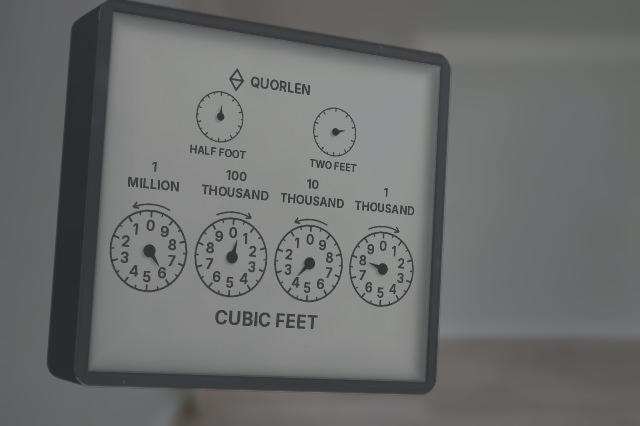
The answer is 603800 ft³
